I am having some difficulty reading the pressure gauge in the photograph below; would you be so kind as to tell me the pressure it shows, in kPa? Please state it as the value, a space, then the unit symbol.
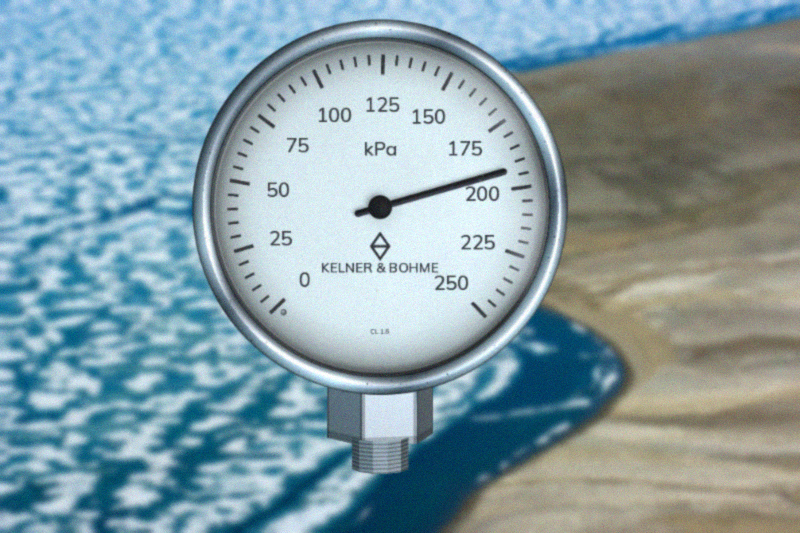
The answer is 192.5 kPa
